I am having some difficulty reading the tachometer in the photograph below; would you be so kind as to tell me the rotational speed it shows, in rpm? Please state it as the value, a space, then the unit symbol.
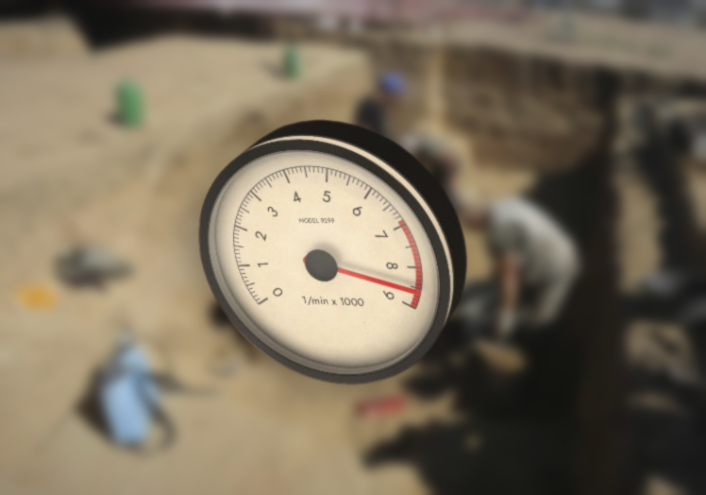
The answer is 8500 rpm
